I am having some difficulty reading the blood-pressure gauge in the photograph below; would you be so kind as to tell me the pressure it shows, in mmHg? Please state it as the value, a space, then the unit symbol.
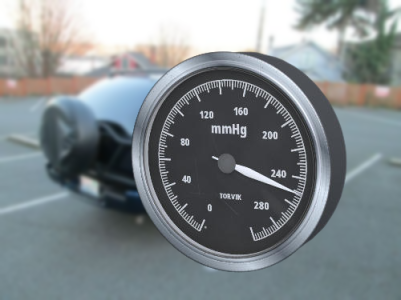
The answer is 250 mmHg
